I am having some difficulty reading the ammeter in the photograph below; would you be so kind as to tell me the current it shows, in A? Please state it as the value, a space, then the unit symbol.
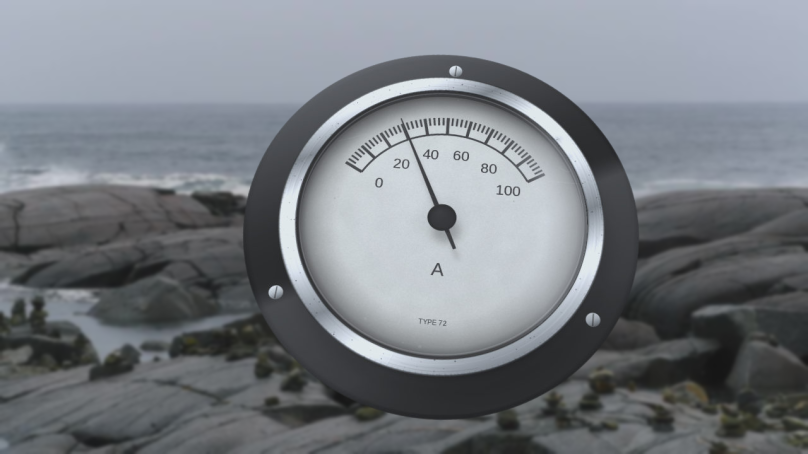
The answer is 30 A
